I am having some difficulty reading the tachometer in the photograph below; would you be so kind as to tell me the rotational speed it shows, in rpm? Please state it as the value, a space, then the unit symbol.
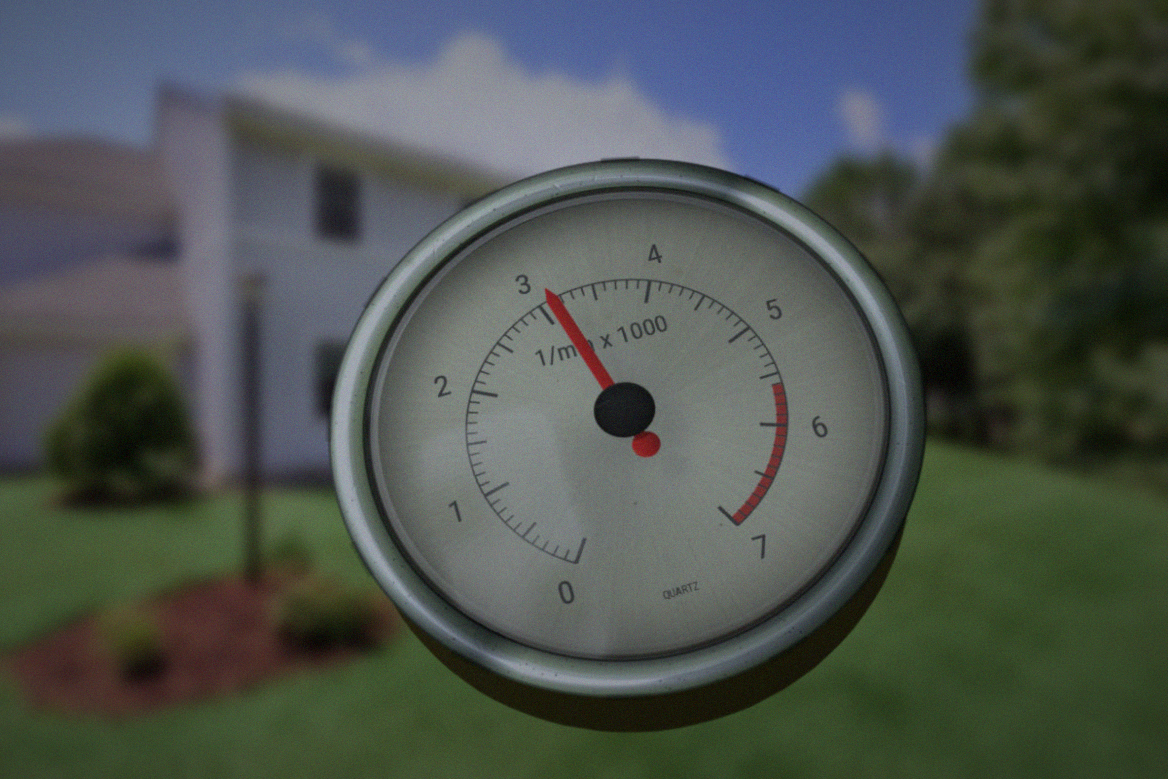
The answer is 3100 rpm
